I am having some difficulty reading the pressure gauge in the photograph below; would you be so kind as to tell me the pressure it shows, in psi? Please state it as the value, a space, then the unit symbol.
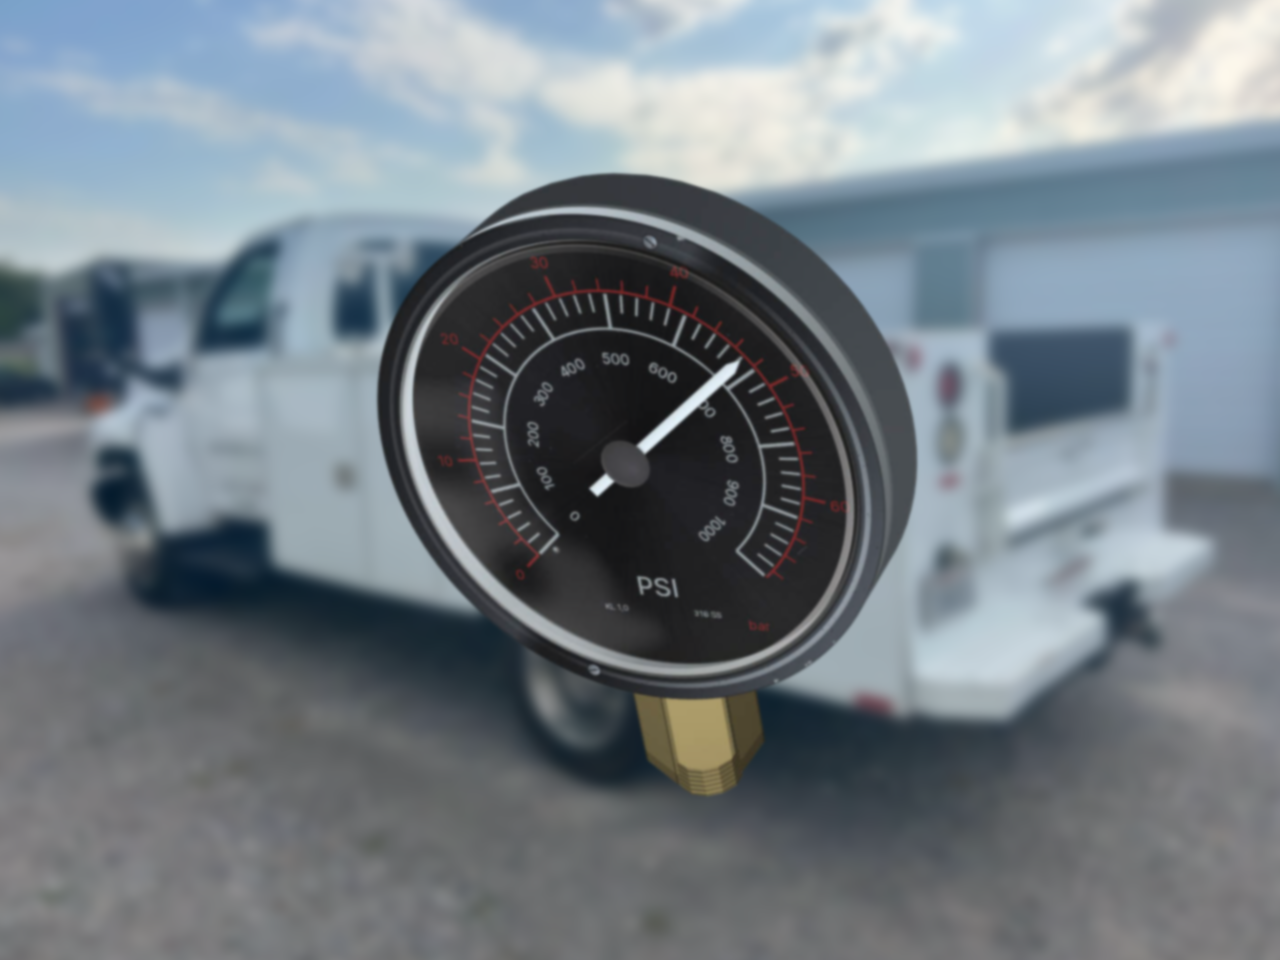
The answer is 680 psi
